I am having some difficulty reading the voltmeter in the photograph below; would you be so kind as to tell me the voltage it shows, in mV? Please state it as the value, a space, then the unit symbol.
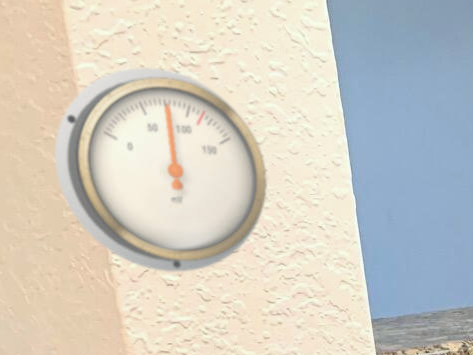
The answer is 75 mV
